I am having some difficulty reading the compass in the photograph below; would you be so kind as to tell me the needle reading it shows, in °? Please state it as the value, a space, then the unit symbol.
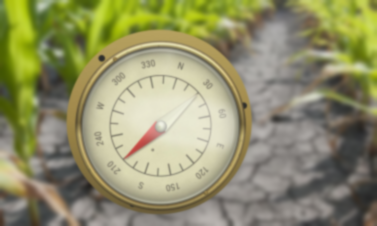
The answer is 210 °
